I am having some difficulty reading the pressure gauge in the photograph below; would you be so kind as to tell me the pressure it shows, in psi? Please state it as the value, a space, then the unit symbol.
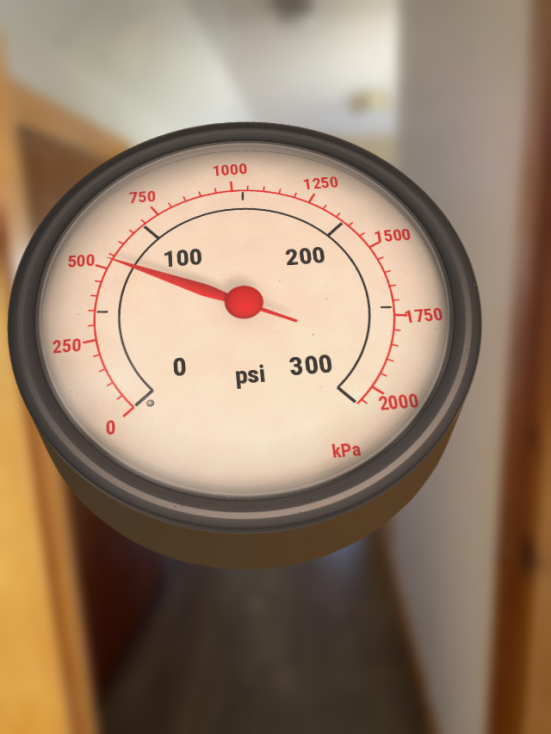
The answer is 75 psi
